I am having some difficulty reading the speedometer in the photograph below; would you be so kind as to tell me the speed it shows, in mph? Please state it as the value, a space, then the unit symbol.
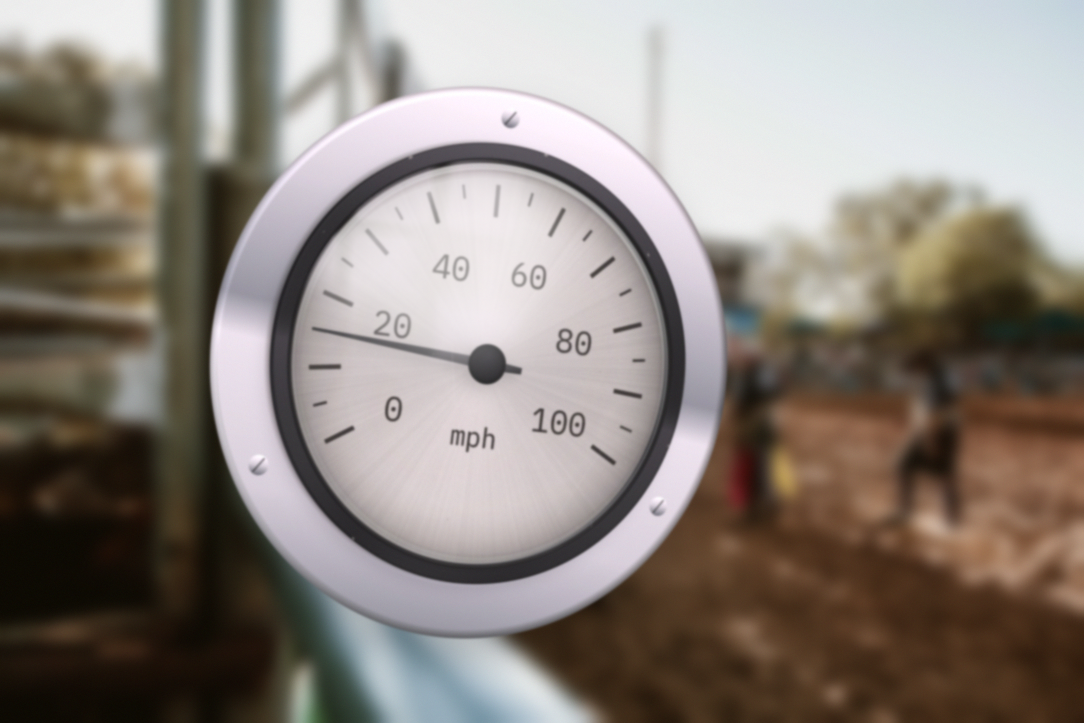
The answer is 15 mph
